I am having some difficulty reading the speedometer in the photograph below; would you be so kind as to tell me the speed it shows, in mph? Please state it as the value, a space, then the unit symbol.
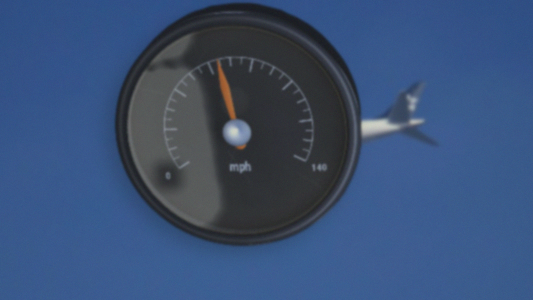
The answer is 65 mph
